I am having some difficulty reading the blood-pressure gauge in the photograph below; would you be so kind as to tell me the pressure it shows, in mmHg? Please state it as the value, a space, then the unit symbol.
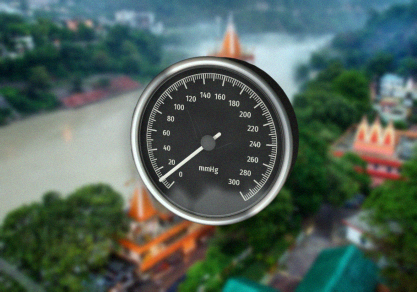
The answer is 10 mmHg
